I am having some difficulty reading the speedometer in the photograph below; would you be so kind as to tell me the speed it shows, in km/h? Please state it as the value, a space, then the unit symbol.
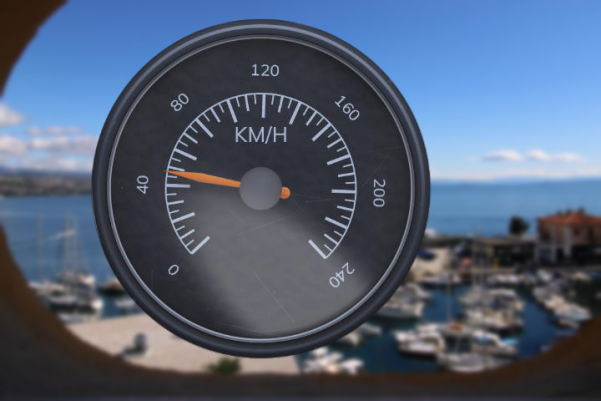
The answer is 47.5 km/h
